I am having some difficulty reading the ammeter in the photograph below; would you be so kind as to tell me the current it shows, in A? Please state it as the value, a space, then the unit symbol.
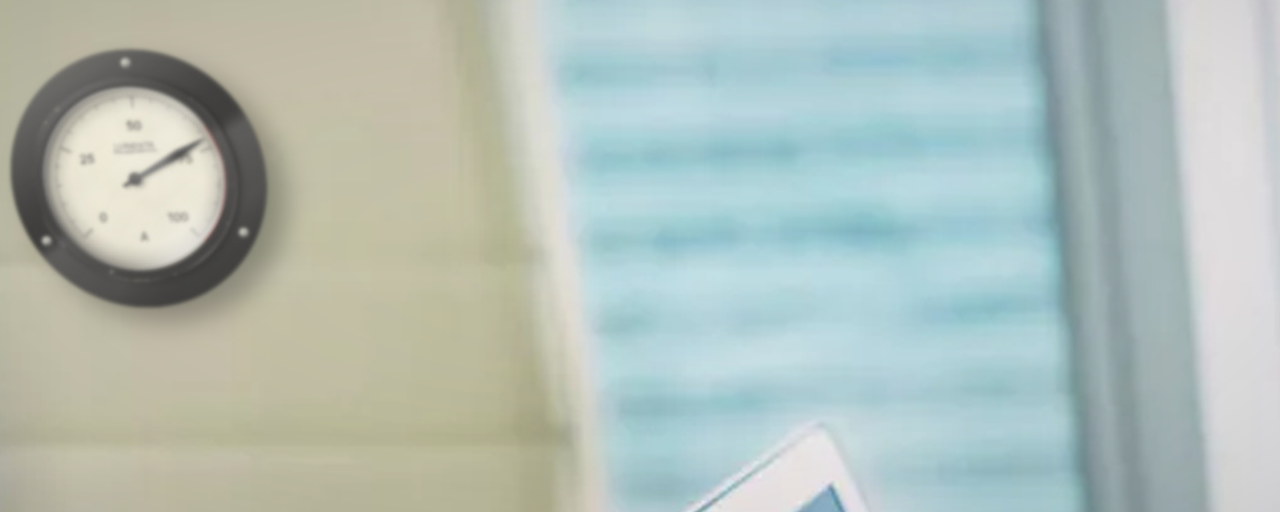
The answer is 72.5 A
